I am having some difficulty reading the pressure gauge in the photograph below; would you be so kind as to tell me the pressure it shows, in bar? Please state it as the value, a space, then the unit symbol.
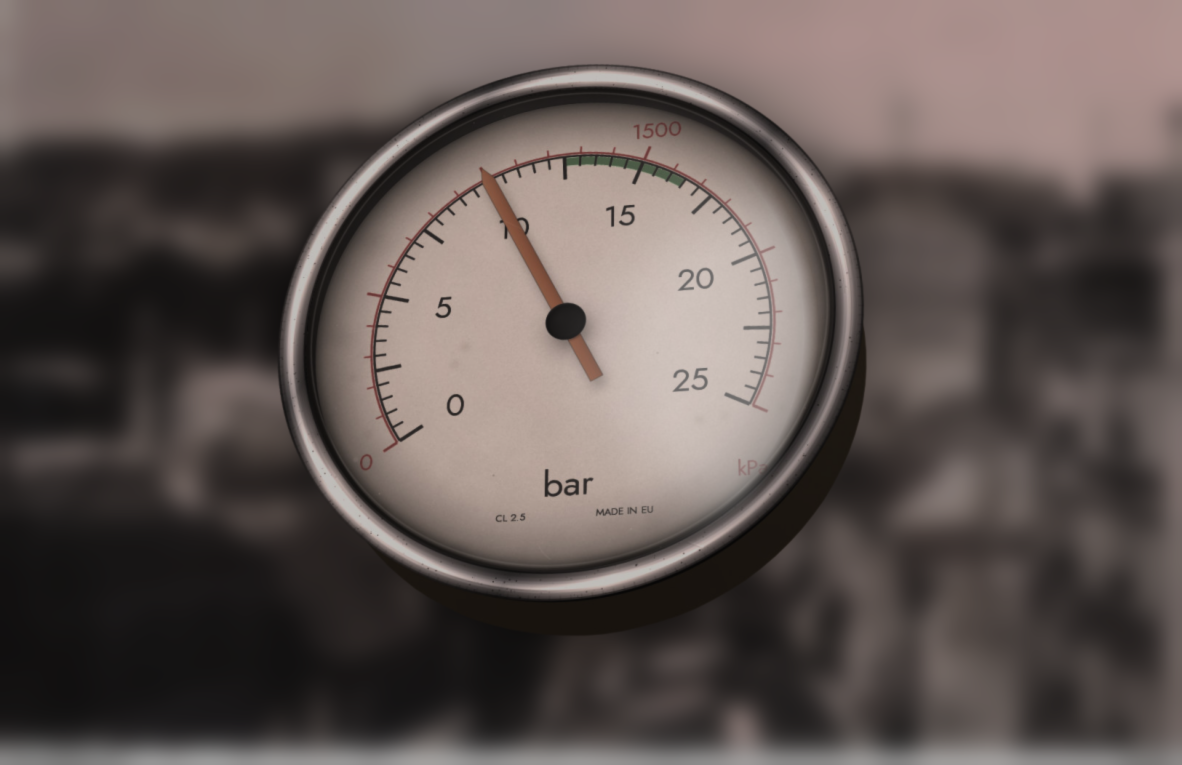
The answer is 10 bar
